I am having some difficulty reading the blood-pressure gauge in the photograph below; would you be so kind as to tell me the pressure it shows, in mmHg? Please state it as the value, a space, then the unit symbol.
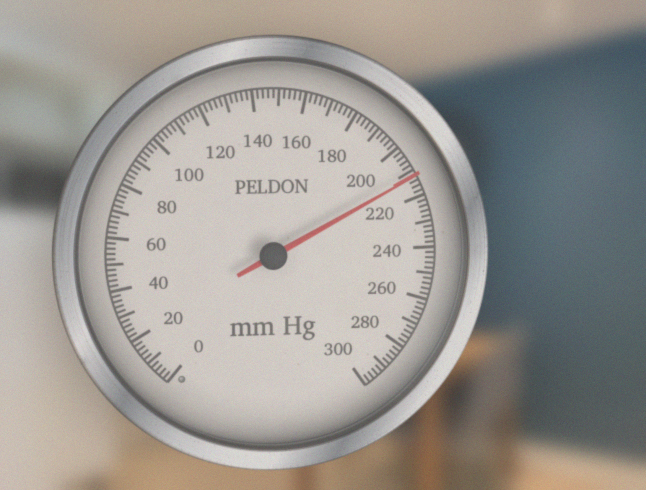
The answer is 212 mmHg
